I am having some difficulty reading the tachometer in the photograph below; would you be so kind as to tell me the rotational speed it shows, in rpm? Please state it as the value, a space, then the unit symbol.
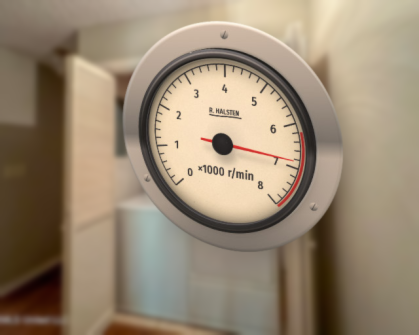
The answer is 6800 rpm
